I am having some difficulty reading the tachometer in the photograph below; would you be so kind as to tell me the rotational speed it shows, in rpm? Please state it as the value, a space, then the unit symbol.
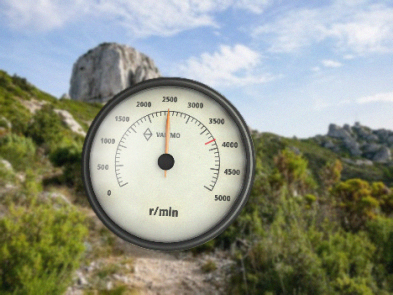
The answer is 2500 rpm
